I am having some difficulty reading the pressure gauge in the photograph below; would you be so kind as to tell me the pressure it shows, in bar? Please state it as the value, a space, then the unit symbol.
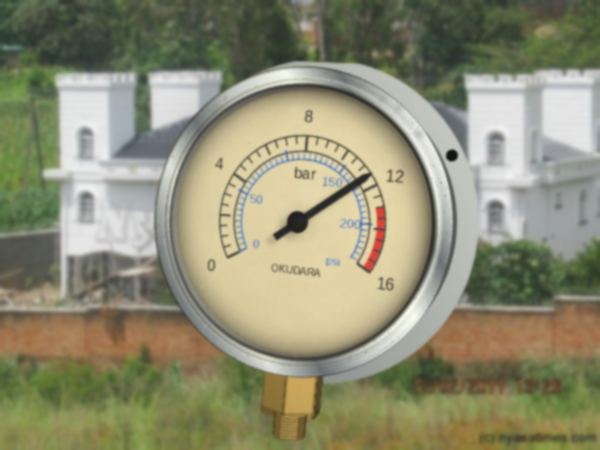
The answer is 11.5 bar
